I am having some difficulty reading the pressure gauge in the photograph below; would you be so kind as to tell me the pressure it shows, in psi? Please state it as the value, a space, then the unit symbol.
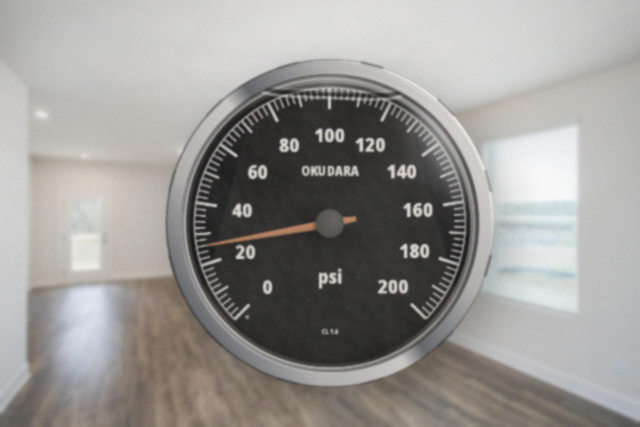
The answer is 26 psi
